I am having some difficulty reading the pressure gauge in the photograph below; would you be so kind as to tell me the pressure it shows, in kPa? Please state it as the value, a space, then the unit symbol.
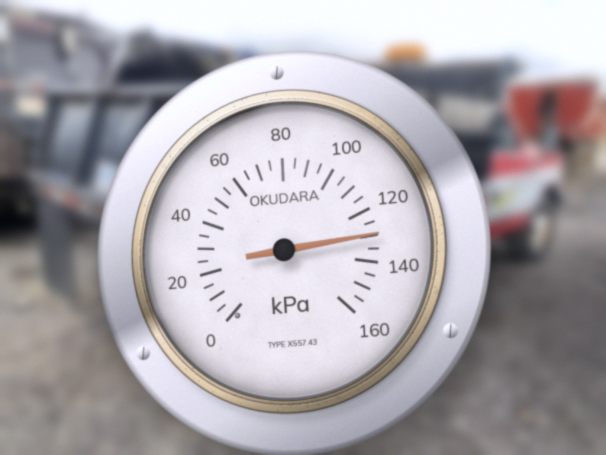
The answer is 130 kPa
